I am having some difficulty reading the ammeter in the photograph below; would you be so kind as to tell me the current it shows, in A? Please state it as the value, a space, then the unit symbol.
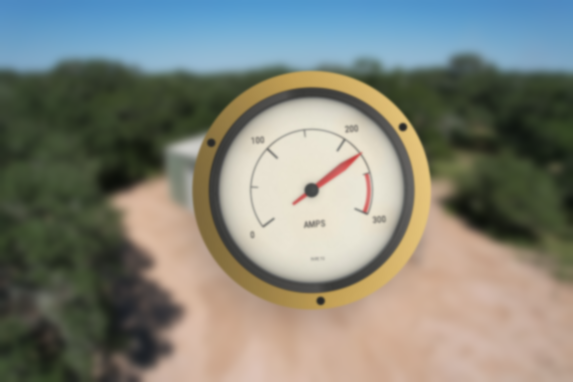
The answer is 225 A
